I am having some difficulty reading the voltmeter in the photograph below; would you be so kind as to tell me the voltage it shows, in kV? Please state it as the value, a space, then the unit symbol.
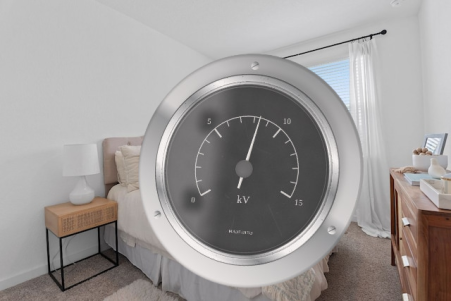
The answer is 8.5 kV
